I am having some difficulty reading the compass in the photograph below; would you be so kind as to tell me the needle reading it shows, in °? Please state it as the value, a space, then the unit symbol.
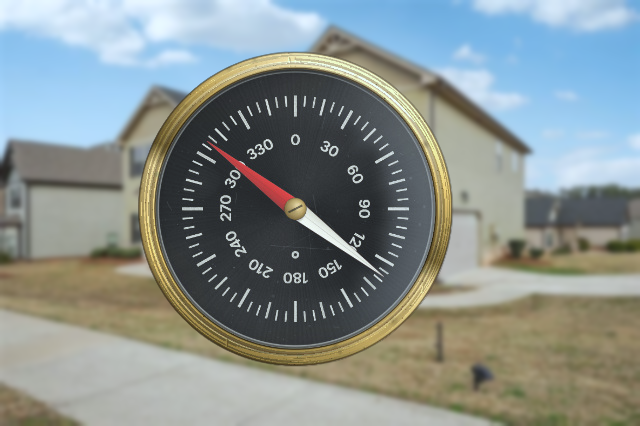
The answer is 307.5 °
